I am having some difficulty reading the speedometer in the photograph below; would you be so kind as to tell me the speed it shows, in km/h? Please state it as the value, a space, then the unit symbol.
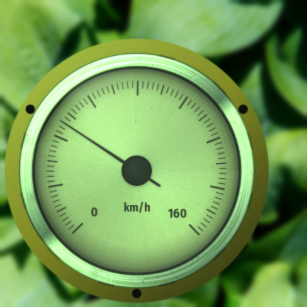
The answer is 46 km/h
